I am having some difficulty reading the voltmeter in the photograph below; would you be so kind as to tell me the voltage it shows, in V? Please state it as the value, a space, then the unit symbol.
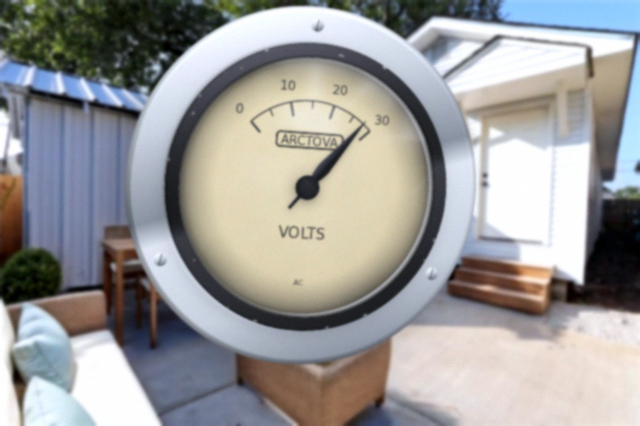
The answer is 27.5 V
